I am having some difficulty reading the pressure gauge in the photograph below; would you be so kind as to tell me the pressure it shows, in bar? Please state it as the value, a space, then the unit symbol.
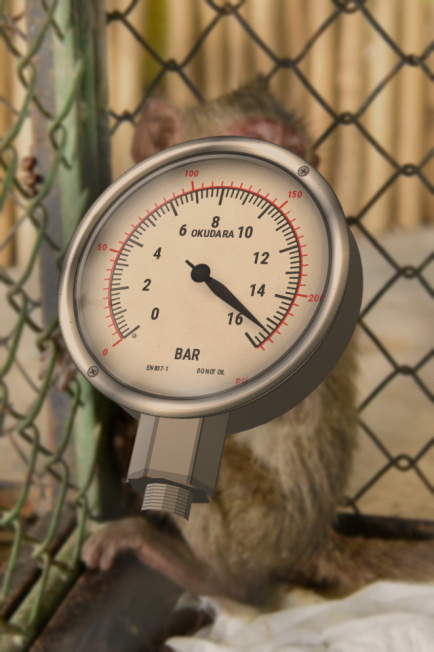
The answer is 15.4 bar
